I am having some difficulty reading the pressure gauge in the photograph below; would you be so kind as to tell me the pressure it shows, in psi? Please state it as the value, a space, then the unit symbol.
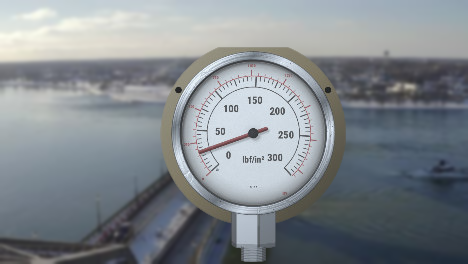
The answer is 25 psi
